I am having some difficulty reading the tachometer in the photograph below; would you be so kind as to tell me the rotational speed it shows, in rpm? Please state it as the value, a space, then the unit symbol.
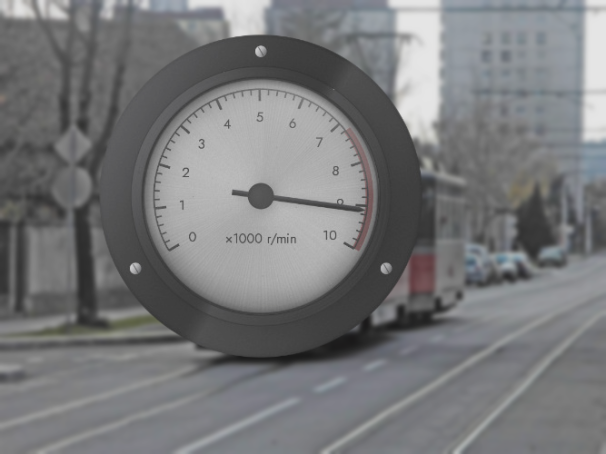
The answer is 9100 rpm
